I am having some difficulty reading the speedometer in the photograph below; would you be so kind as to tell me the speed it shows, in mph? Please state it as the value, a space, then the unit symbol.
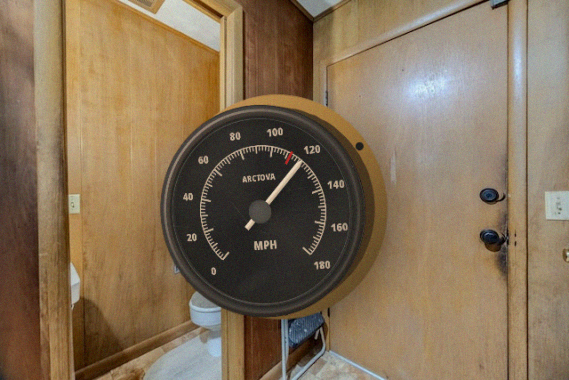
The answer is 120 mph
